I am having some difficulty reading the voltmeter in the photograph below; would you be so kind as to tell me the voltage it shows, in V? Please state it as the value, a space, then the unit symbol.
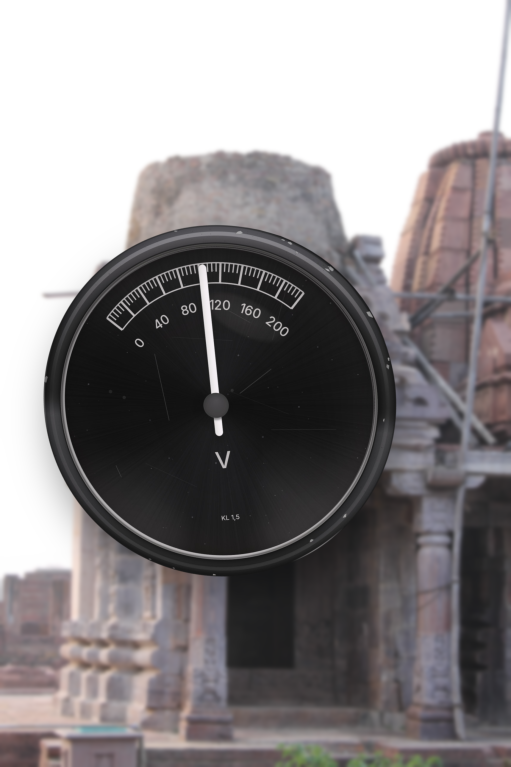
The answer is 104 V
